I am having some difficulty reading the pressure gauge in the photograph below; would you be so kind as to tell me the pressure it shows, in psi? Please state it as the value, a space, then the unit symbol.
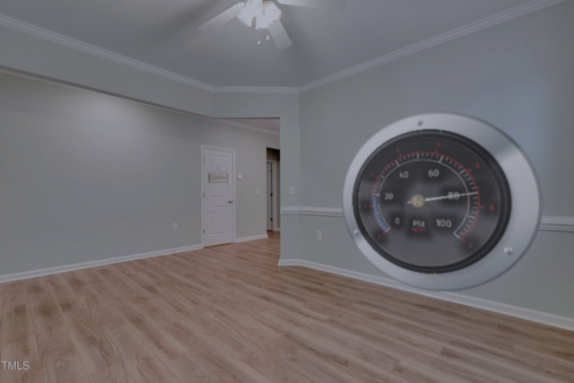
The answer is 80 psi
